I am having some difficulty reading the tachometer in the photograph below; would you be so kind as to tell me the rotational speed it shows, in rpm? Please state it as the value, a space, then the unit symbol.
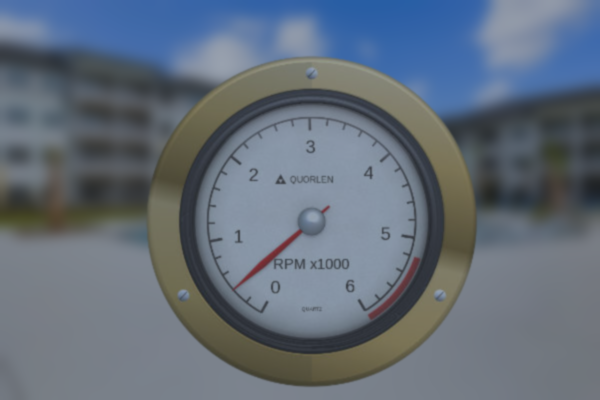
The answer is 400 rpm
